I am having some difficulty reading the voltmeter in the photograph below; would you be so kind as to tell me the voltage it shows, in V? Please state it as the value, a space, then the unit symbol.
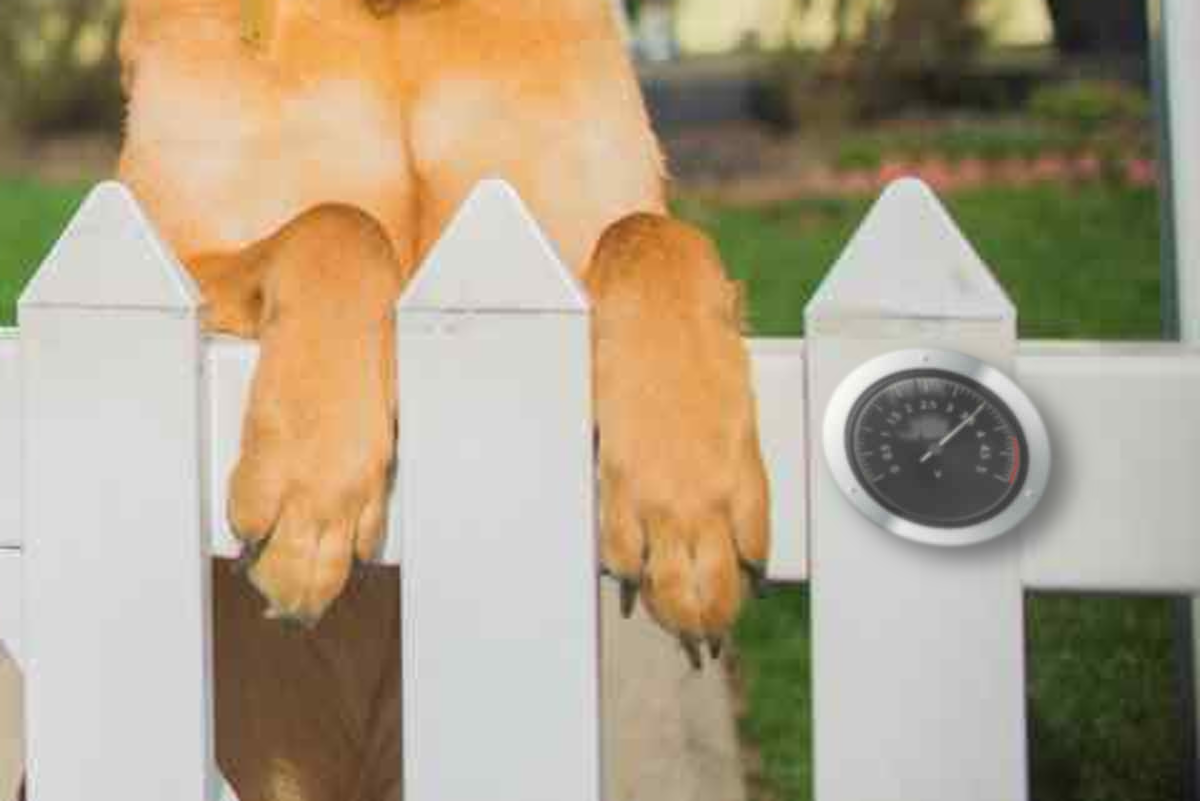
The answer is 3.5 V
